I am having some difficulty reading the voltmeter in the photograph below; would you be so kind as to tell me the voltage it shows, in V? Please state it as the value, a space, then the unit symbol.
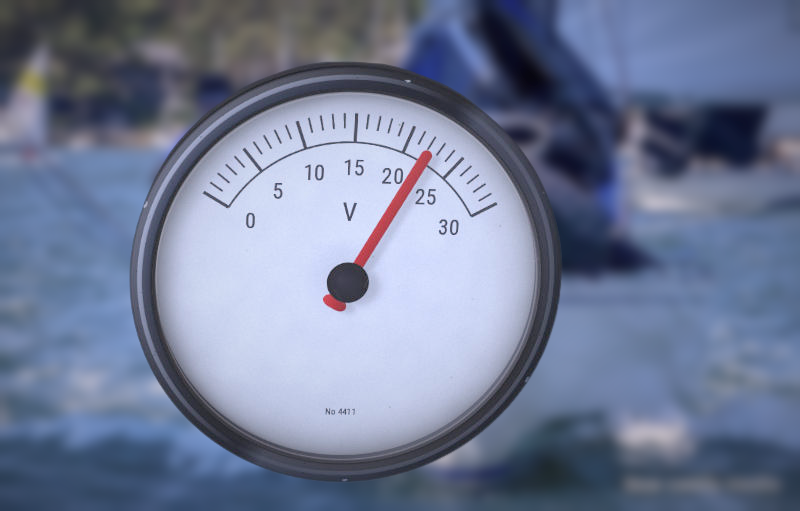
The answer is 22 V
